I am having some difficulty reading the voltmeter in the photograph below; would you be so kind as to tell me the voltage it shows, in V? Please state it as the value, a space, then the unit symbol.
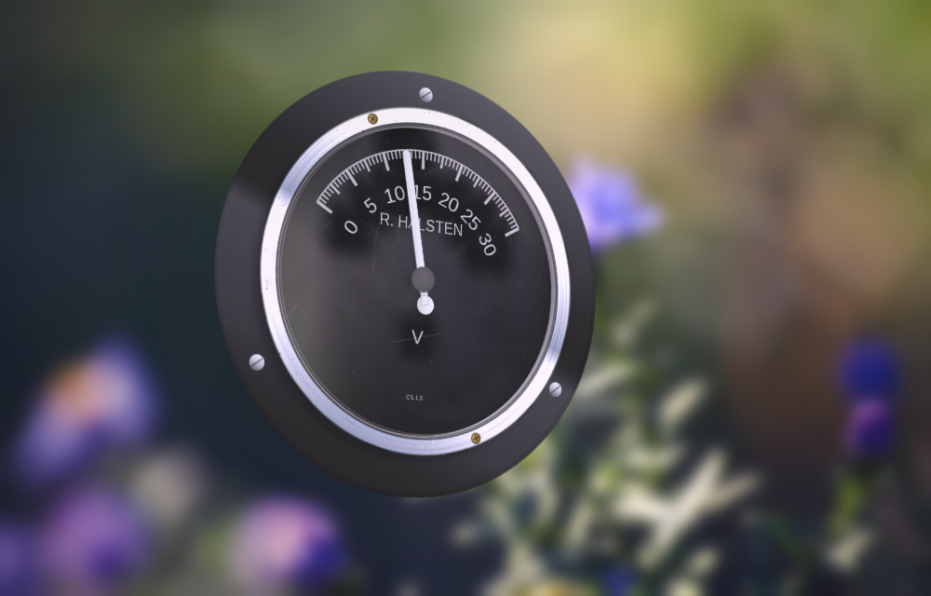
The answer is 12.5 V
